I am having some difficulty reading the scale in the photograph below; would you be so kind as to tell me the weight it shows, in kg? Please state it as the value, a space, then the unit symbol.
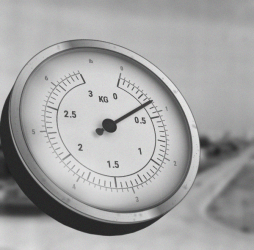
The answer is 0.35 kg
